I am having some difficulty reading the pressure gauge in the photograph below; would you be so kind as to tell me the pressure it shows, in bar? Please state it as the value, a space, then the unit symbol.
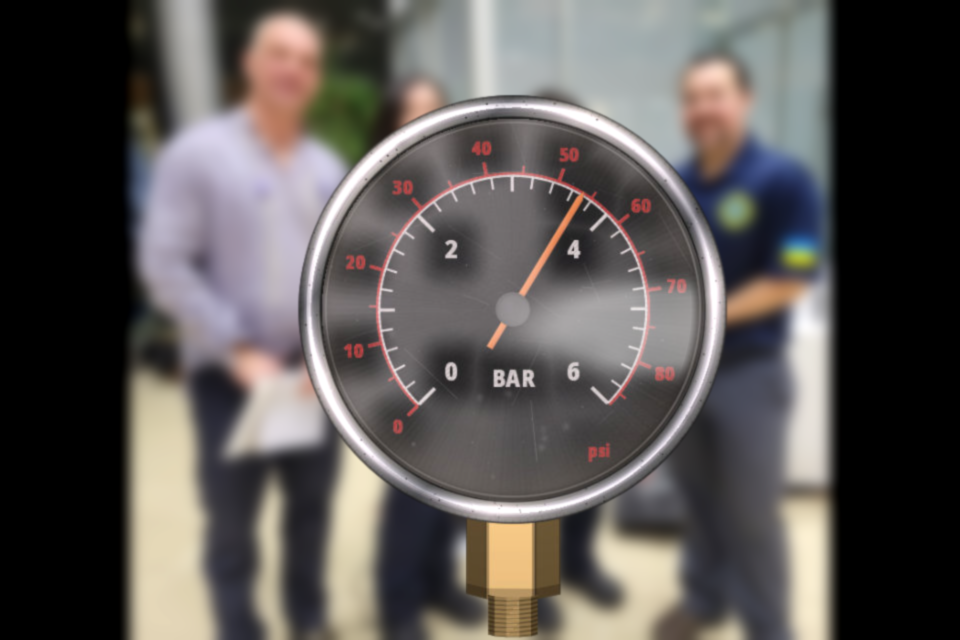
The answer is 3.7 bar
